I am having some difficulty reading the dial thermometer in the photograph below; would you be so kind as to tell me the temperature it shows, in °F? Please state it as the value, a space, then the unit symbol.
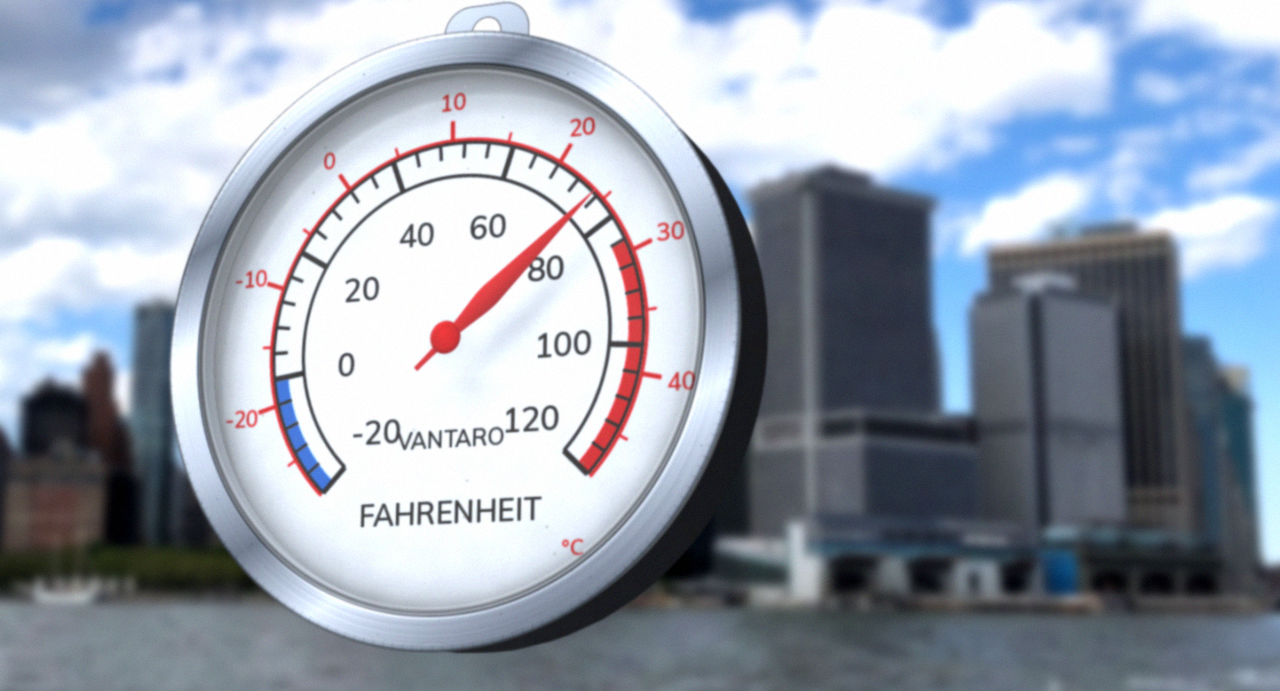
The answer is 76 °F
